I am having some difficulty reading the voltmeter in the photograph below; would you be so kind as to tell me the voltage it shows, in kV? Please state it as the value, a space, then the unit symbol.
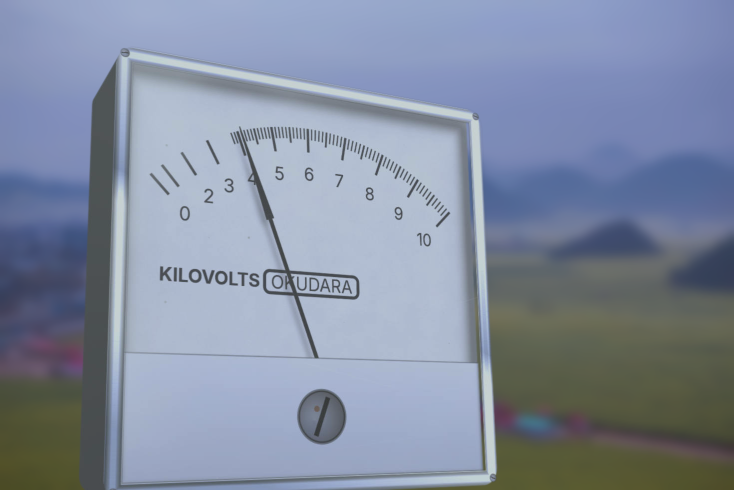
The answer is 4 kV
